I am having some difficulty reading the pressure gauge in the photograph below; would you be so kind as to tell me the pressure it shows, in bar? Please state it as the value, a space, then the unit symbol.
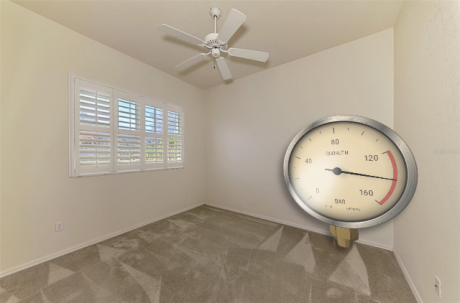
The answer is 140 bar
